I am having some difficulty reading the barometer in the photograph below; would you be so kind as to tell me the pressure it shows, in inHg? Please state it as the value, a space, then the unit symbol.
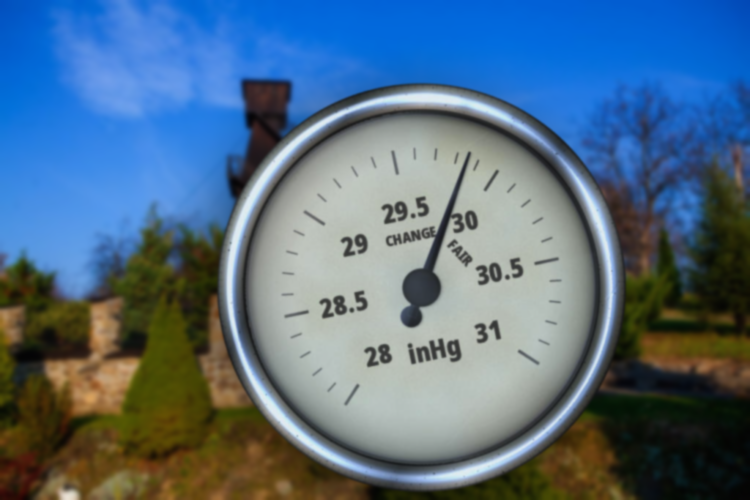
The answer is 29.85 inHg
